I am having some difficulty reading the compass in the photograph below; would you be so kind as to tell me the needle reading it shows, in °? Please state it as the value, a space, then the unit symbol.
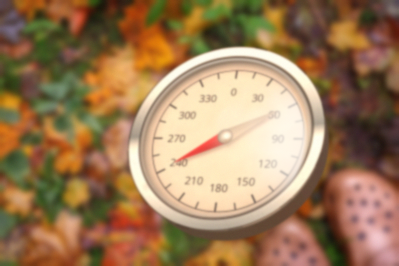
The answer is 240 °
